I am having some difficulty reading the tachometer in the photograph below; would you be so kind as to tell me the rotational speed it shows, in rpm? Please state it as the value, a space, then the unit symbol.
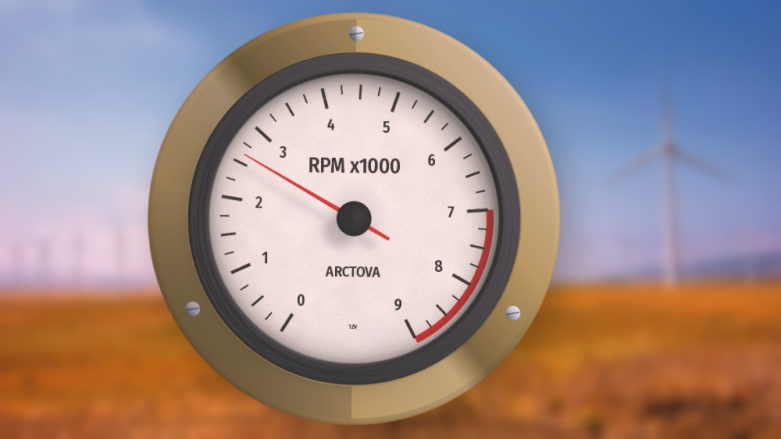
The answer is 2625 rpm
